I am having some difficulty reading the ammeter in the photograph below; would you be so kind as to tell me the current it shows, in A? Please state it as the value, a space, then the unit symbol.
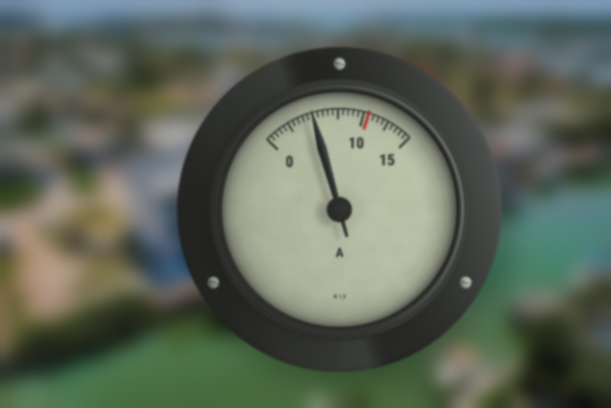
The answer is 5 A
